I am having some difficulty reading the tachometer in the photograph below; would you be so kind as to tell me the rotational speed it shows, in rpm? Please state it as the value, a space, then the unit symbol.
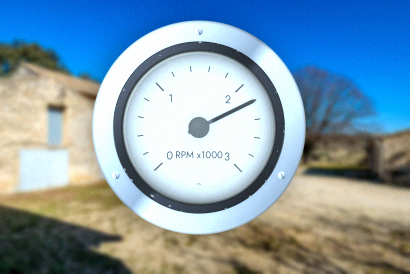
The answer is 2200 rpm
